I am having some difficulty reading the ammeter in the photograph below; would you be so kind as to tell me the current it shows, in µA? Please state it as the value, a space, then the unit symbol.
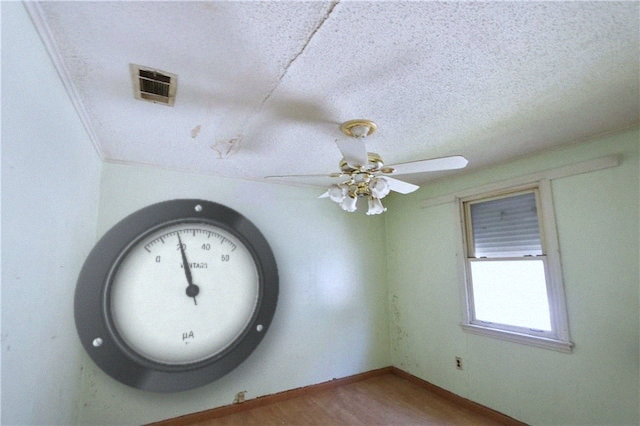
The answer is 20 µA
